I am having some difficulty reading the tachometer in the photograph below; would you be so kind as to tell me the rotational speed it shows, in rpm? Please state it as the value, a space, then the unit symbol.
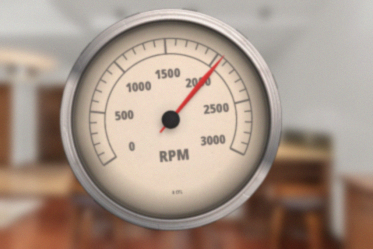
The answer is 2050 rpm
